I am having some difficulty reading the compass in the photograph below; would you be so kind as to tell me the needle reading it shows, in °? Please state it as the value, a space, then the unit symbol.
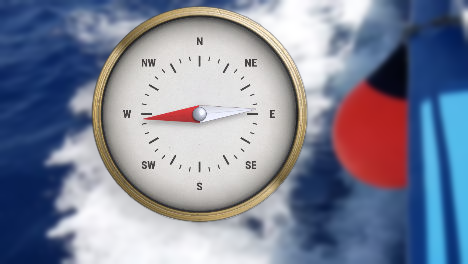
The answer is 265 °
